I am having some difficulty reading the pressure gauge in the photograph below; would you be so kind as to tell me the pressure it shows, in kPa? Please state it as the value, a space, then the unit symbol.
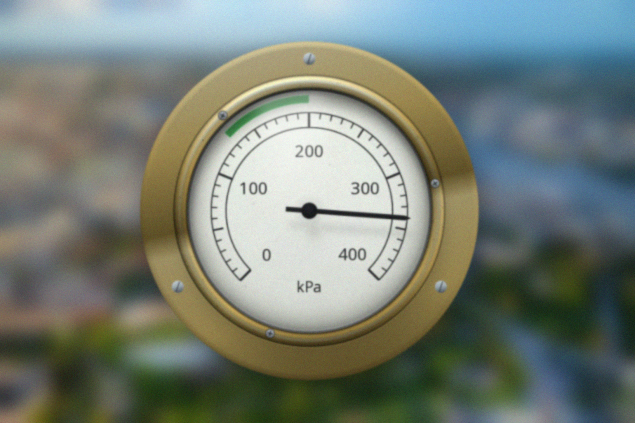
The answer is 340 kPa
